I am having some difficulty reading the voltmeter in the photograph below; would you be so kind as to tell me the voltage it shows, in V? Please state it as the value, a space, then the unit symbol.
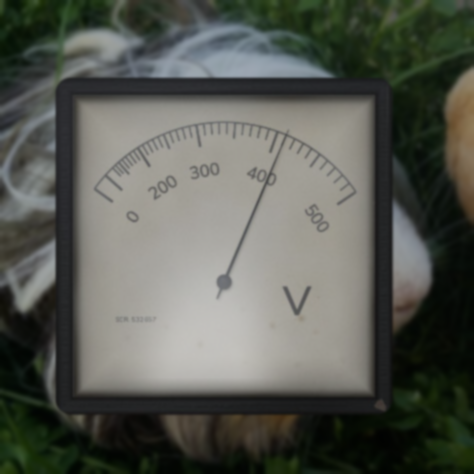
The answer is 410 V
